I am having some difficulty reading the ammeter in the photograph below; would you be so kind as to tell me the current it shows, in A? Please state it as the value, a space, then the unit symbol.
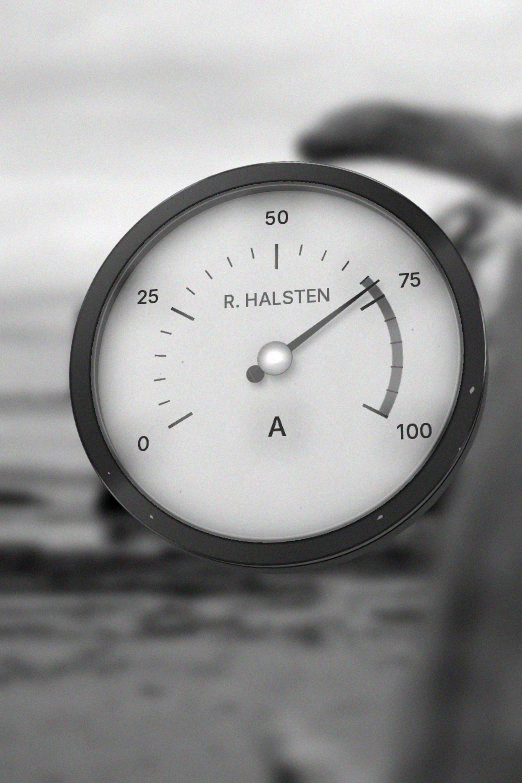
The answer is 72.5 A
